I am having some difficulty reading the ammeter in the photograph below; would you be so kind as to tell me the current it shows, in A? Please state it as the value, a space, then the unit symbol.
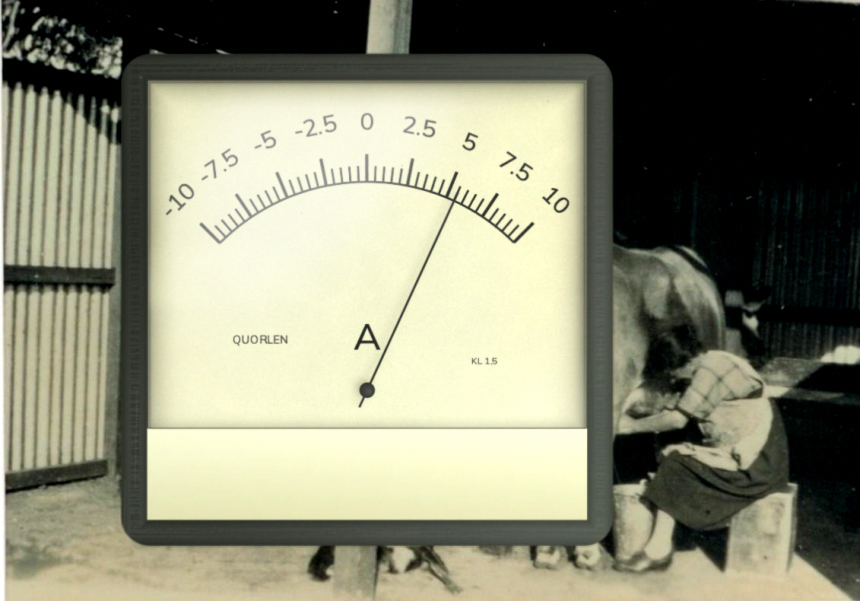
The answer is 5.5 A
